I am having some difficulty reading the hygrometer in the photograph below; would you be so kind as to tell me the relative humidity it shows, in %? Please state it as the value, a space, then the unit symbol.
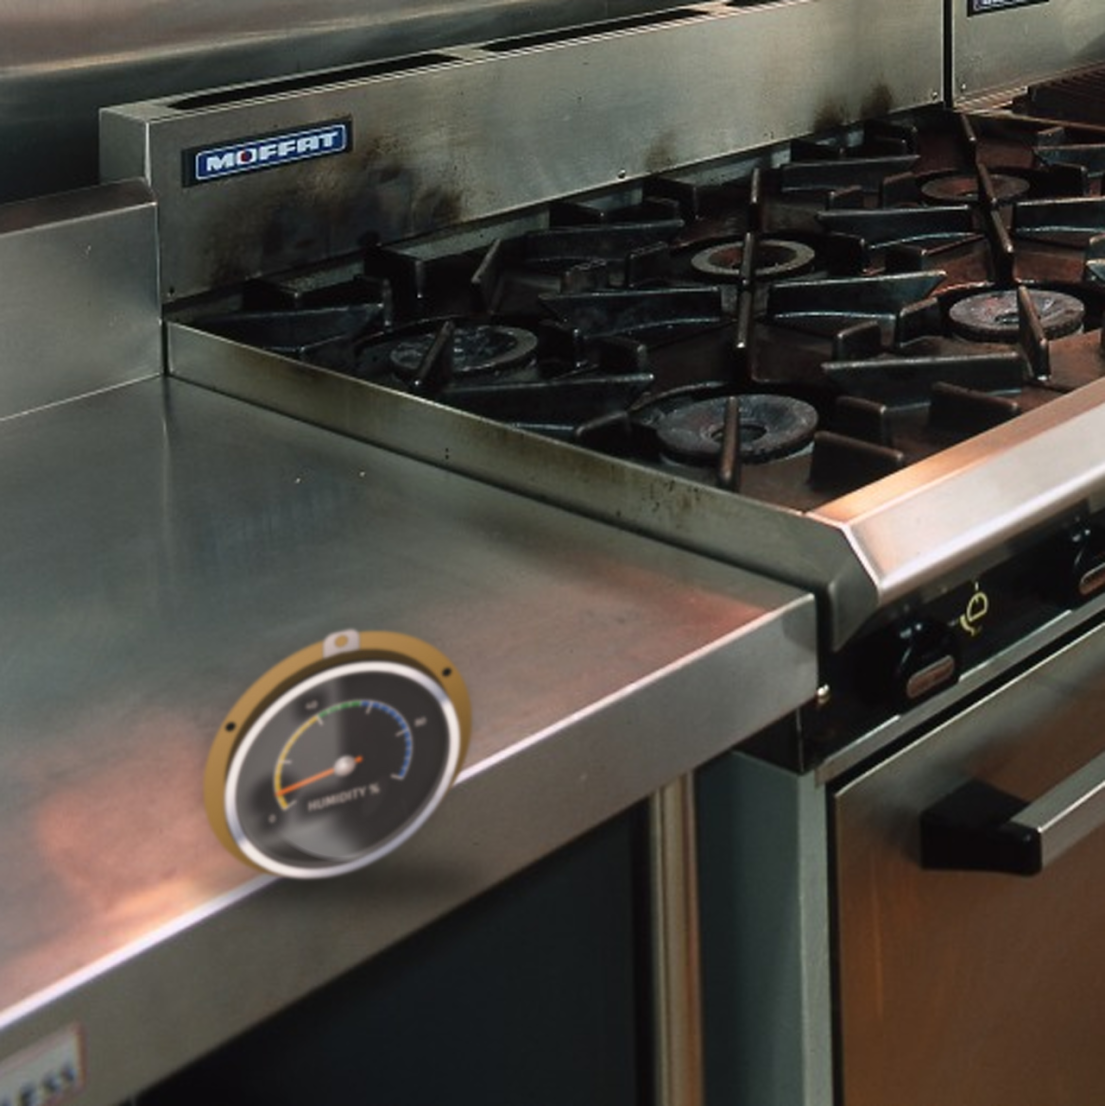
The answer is 8 %
